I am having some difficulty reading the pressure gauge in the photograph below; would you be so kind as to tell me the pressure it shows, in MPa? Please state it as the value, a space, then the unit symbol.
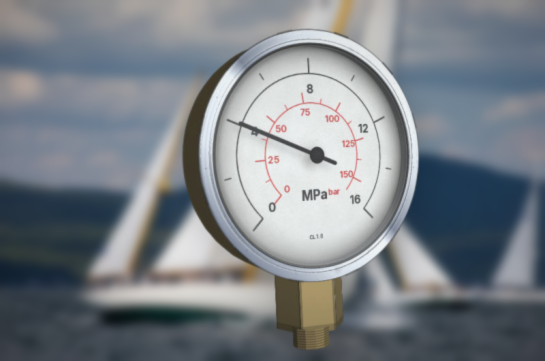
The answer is 4 MPa
